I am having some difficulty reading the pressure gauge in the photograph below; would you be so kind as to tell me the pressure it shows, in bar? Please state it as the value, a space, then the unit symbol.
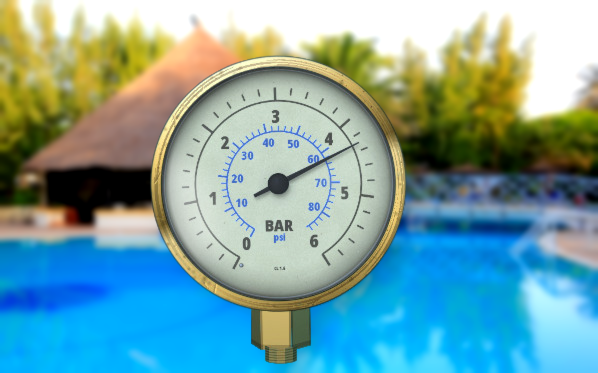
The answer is 4.3 bar
